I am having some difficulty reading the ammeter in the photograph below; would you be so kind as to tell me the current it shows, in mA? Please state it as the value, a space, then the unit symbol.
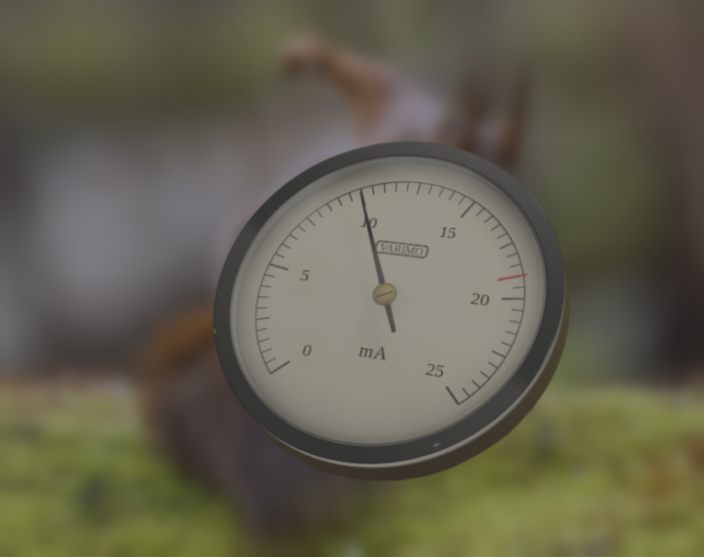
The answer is 10 mA
